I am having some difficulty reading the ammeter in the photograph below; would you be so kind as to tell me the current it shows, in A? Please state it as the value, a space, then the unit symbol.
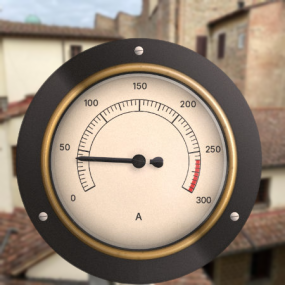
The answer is 40 A
